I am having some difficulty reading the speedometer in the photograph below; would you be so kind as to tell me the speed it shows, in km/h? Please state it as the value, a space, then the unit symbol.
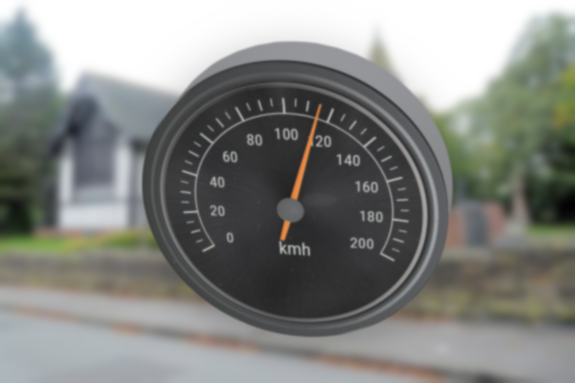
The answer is 115 km/h
